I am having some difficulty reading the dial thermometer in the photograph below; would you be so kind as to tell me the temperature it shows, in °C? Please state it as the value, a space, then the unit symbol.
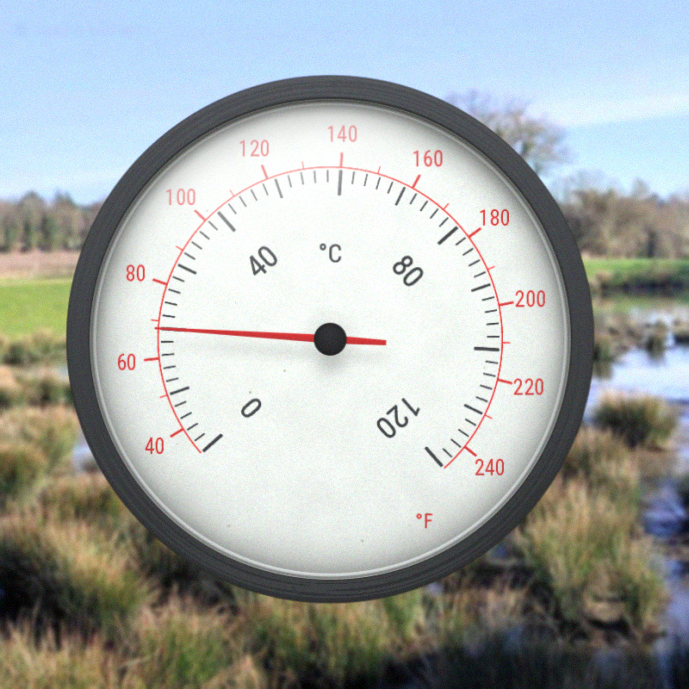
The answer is 20 °C
